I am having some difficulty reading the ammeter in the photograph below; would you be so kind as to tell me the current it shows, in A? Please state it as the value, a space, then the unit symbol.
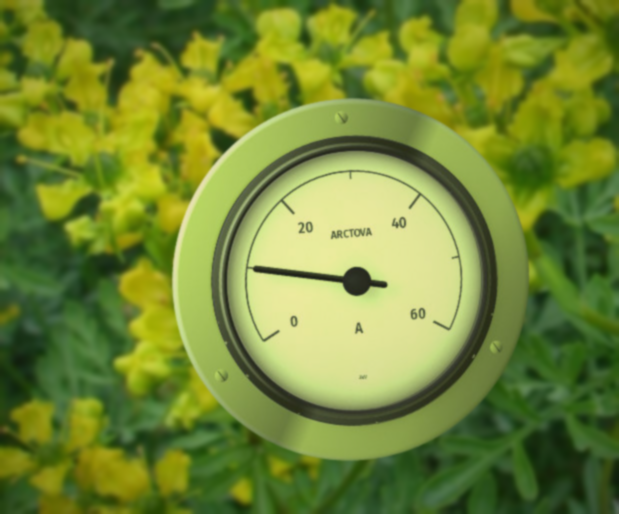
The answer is 10 A
